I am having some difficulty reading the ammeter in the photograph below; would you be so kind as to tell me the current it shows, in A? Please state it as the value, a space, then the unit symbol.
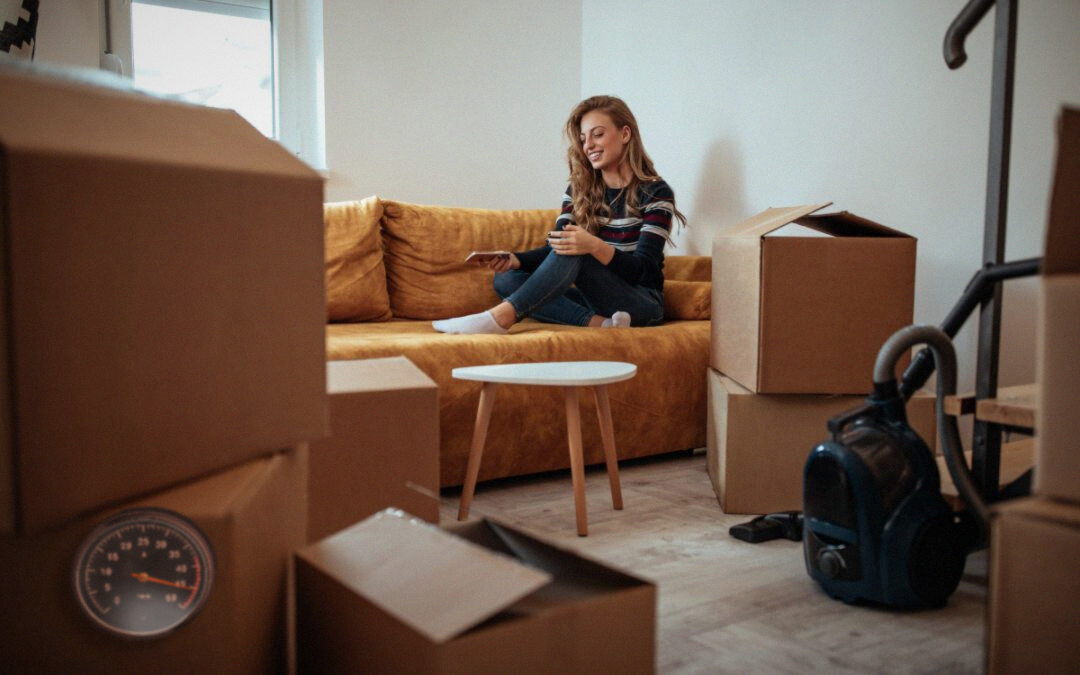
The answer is 45 A
